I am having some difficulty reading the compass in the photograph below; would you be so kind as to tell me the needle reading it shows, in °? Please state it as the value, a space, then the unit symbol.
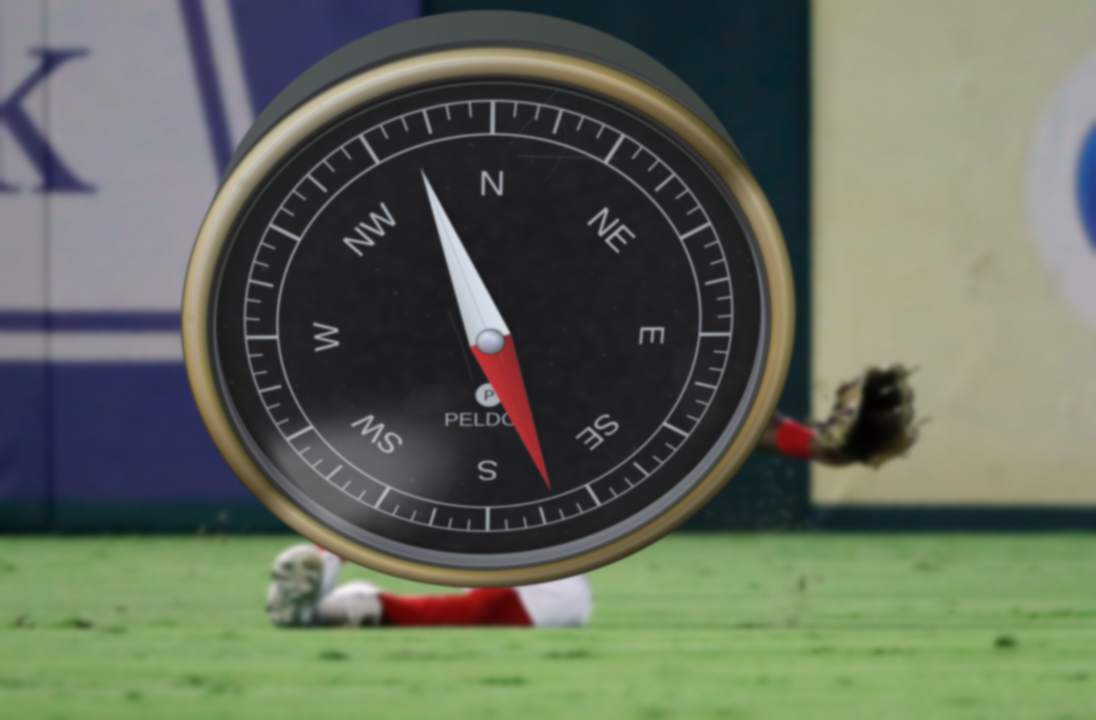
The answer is 160 °
